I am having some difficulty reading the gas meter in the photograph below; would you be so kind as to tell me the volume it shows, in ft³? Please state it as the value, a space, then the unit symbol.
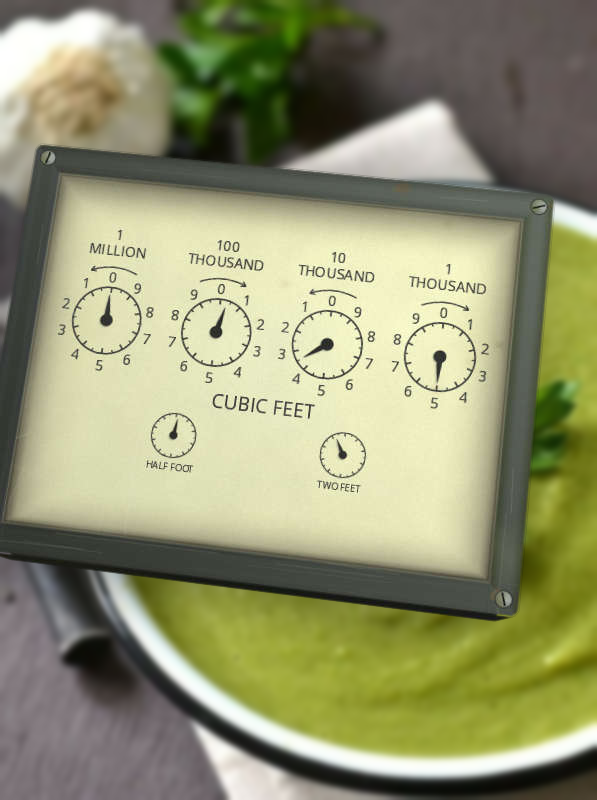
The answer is 3500 ft³
